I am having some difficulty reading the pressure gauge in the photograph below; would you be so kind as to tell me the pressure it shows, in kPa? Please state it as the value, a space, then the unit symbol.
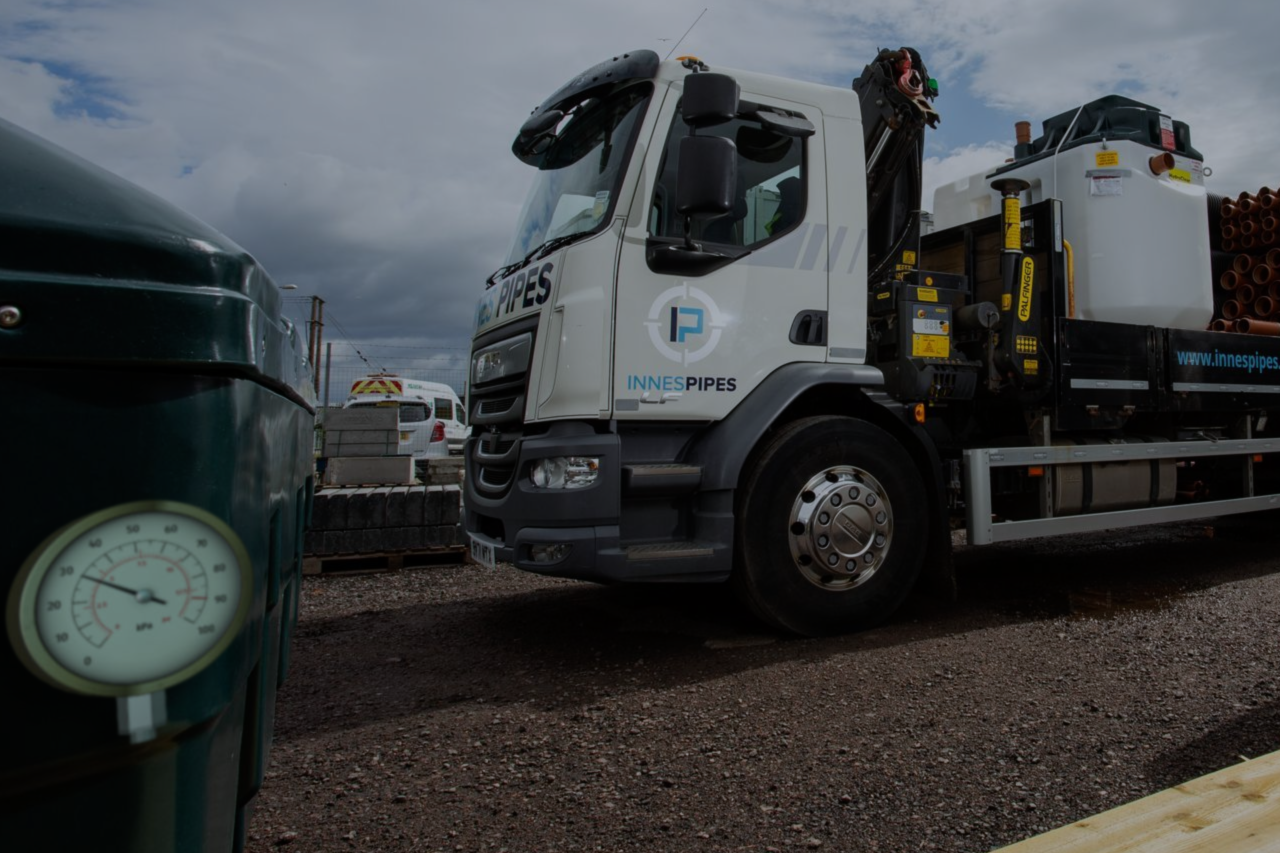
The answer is 30 kPa
